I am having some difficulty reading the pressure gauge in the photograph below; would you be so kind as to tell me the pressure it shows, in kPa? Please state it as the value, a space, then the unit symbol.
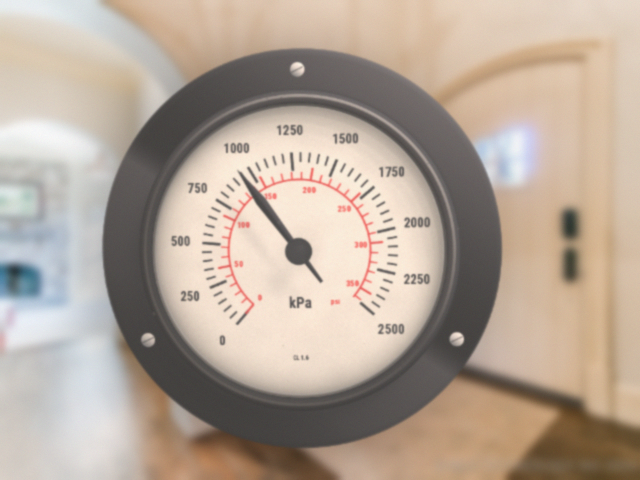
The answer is 950 kPa
